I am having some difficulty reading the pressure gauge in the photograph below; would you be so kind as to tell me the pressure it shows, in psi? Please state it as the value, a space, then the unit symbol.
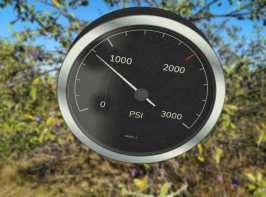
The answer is 800 psi
